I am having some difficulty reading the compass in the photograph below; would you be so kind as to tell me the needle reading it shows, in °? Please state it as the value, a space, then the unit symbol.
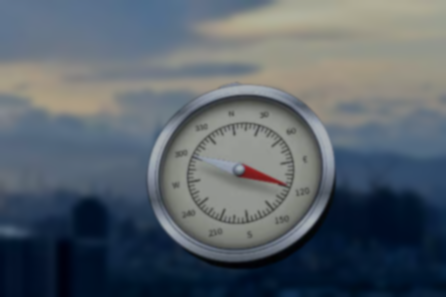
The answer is 120 °
